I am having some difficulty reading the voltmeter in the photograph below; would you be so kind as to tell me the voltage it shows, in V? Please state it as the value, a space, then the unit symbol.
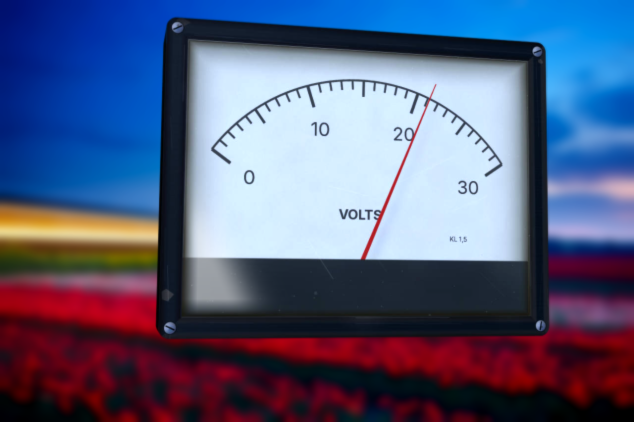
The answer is 21 V
